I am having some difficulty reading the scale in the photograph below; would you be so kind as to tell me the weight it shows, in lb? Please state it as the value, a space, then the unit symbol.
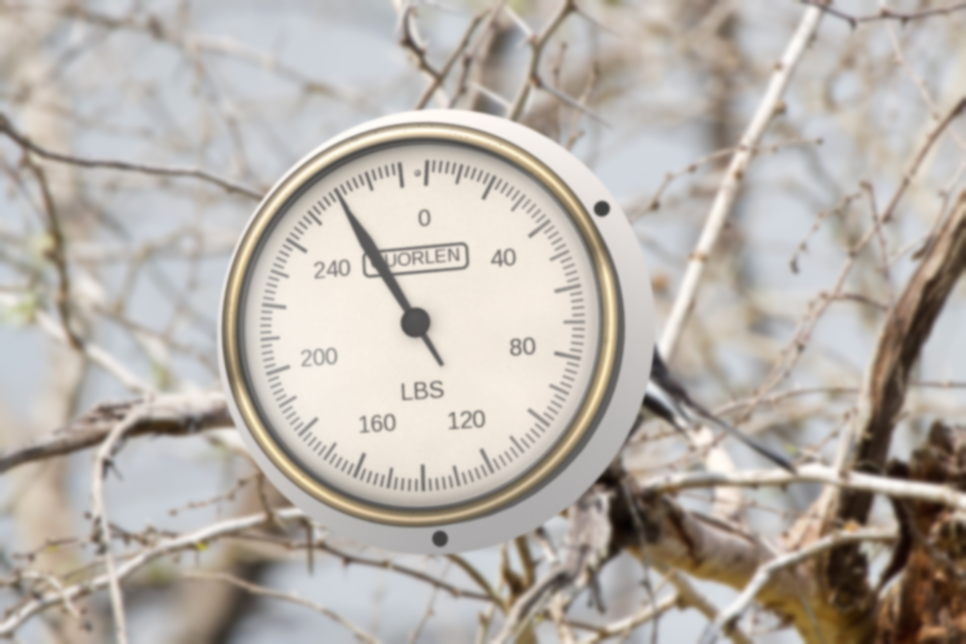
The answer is 260 lb
